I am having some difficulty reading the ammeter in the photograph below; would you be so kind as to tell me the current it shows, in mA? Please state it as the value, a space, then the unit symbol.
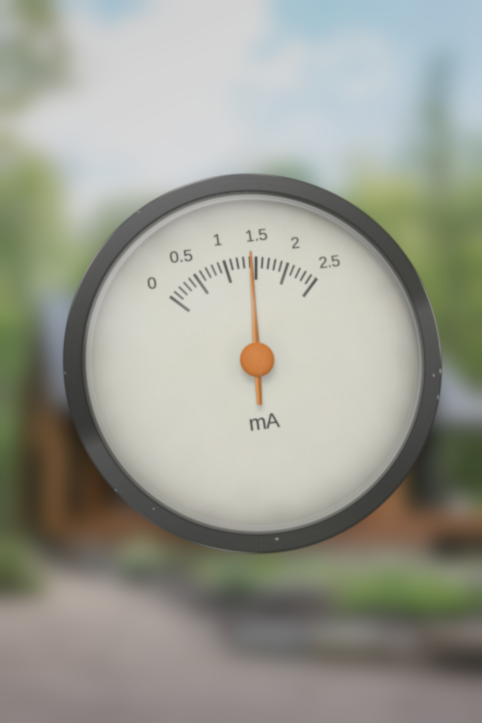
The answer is 1.4 mA
